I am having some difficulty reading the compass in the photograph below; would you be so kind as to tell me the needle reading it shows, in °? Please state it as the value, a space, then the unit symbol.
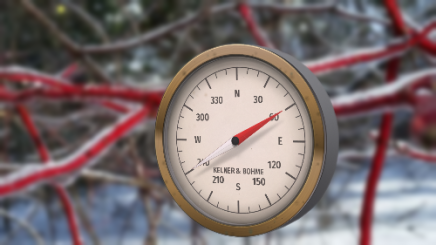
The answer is 60 °
